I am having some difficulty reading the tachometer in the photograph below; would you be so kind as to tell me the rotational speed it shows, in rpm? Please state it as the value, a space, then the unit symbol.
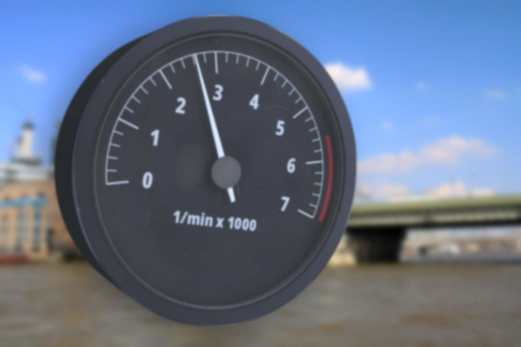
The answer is 2600 rpm
